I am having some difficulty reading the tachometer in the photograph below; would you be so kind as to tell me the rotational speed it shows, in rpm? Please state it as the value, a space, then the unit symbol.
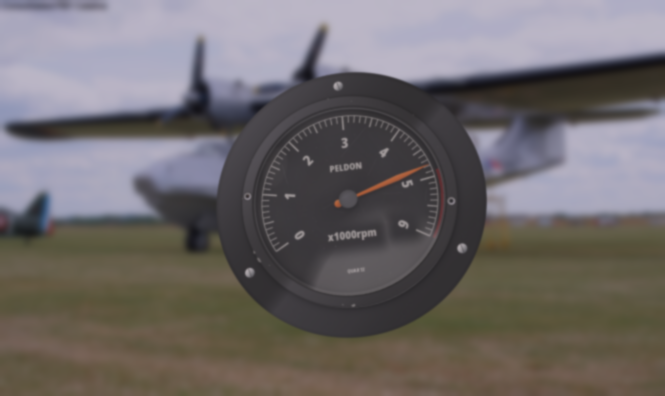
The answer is 4800 rpm
